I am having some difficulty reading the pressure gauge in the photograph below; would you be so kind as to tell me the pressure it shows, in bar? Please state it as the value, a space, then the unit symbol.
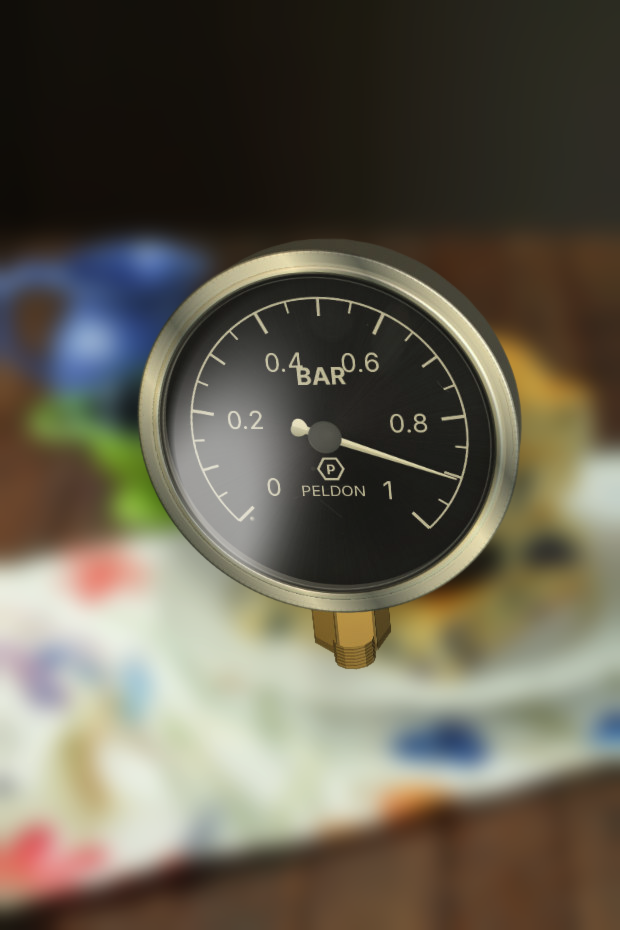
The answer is 0.9 bar
